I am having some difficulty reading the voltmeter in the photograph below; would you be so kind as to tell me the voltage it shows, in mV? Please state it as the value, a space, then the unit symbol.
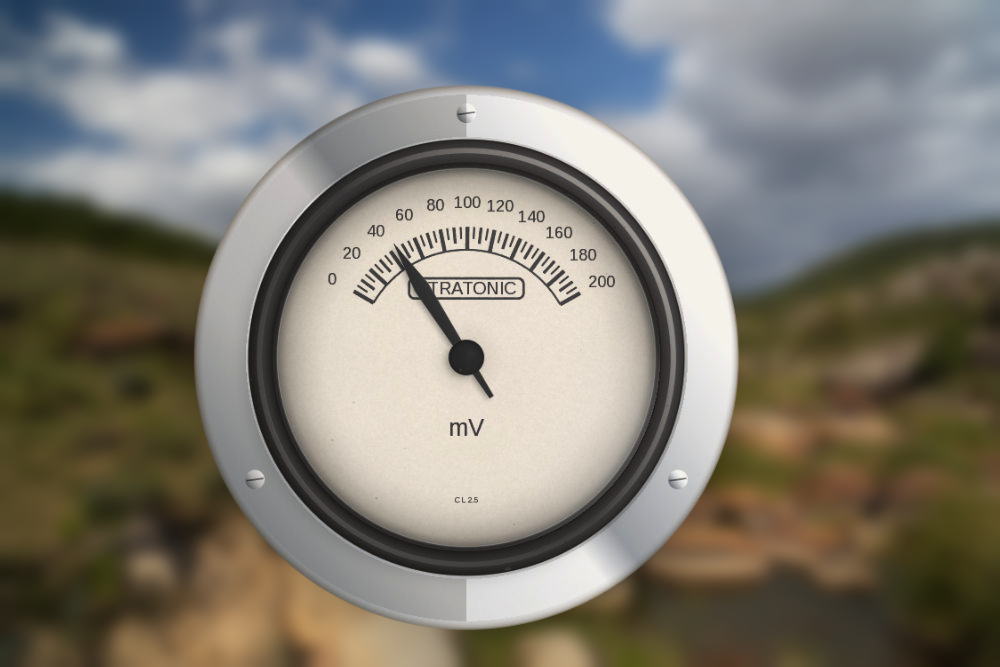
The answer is 45 mV
